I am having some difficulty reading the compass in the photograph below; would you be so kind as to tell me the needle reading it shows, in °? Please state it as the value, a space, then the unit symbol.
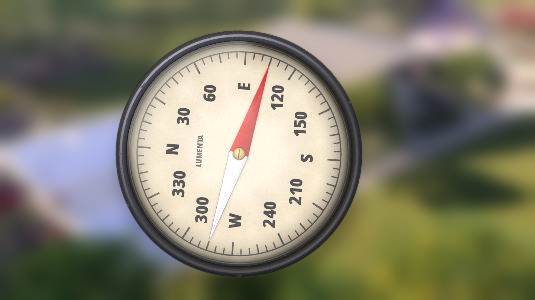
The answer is 105 °
